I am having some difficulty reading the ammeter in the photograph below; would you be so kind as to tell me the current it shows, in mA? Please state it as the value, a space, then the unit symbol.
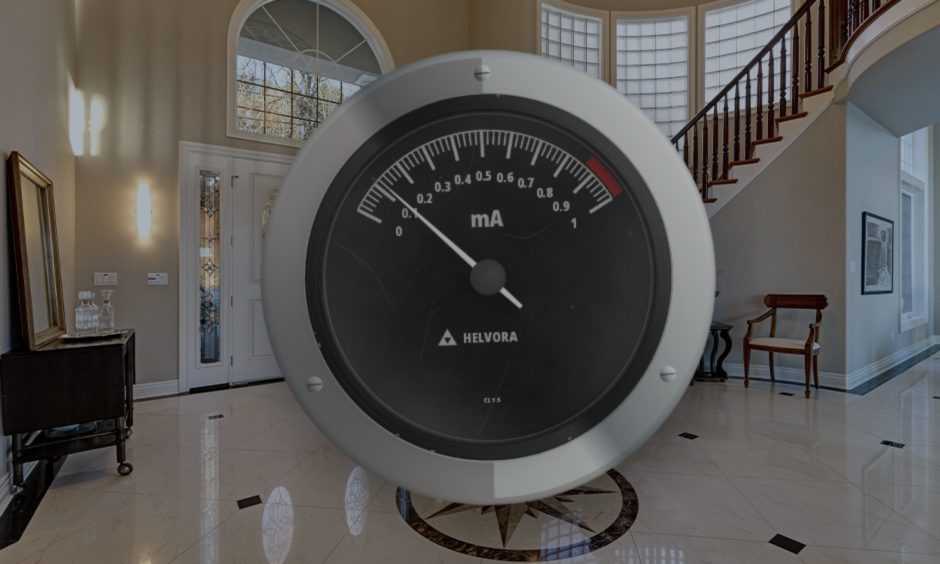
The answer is 0.12 mA
